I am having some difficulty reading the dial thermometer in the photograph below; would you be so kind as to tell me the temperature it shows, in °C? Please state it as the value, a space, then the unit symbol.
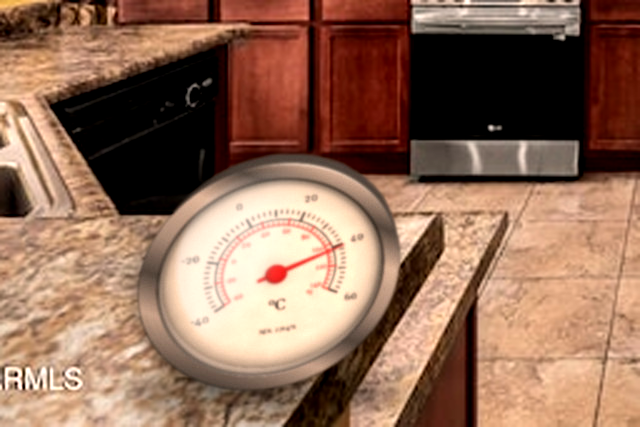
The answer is 40 °C
